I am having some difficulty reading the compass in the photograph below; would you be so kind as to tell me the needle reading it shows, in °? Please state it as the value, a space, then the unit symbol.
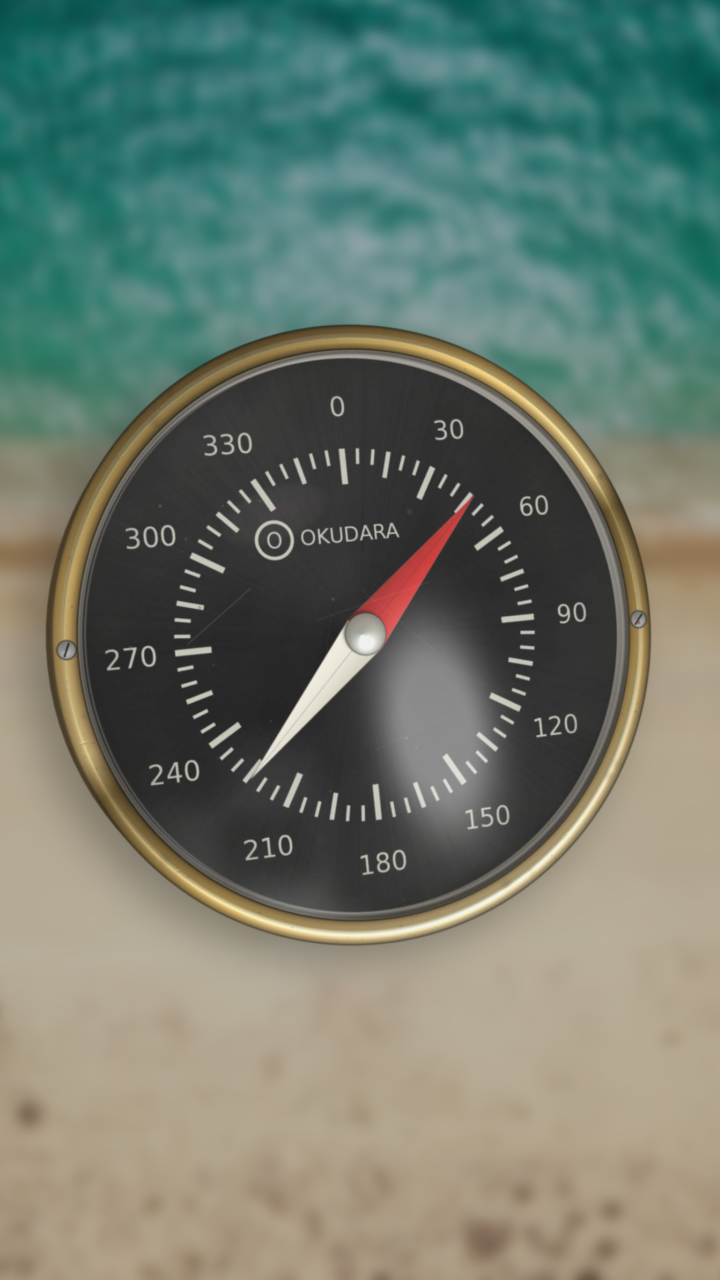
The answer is 45 °
